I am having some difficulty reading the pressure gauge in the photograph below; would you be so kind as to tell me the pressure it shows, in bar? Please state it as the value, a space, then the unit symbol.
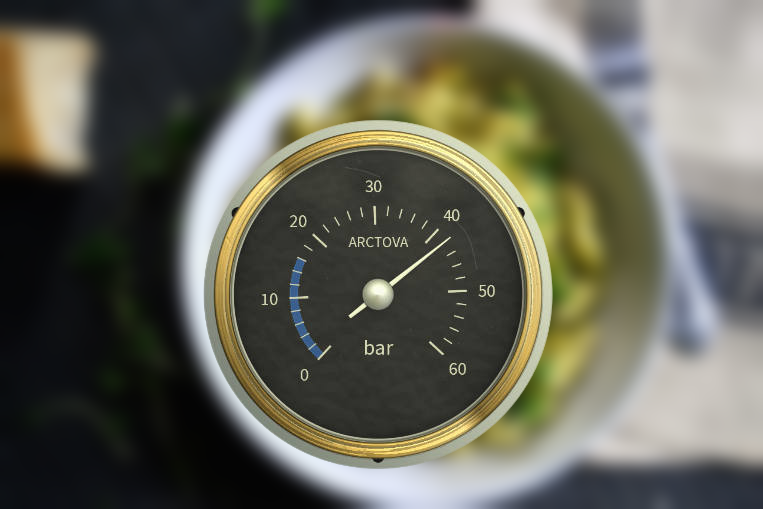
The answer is 42 bar
